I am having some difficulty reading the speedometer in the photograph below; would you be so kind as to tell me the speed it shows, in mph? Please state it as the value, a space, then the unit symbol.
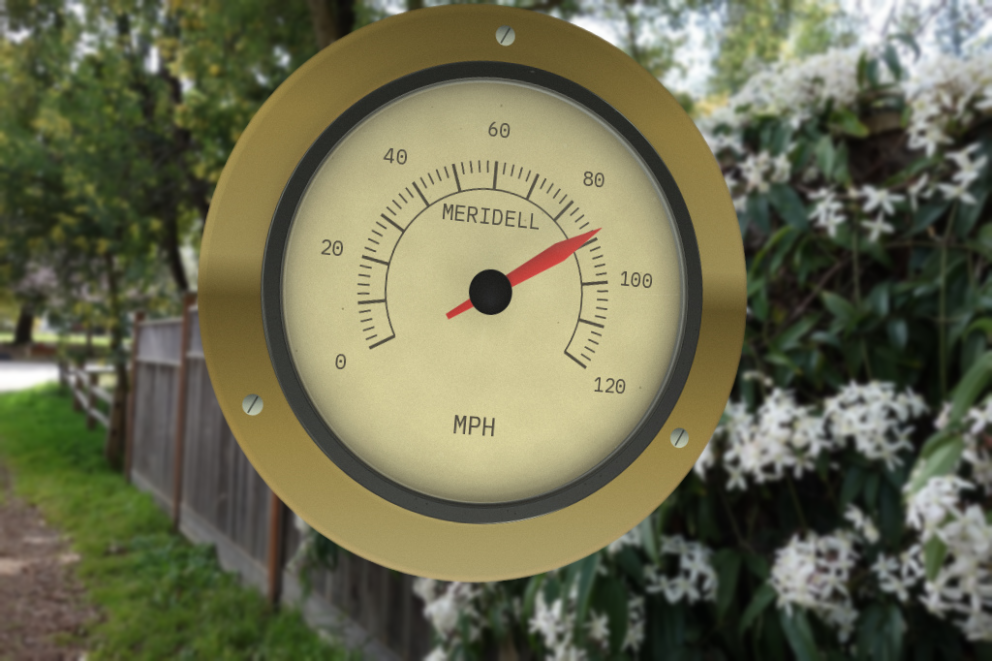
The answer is 88 mph
